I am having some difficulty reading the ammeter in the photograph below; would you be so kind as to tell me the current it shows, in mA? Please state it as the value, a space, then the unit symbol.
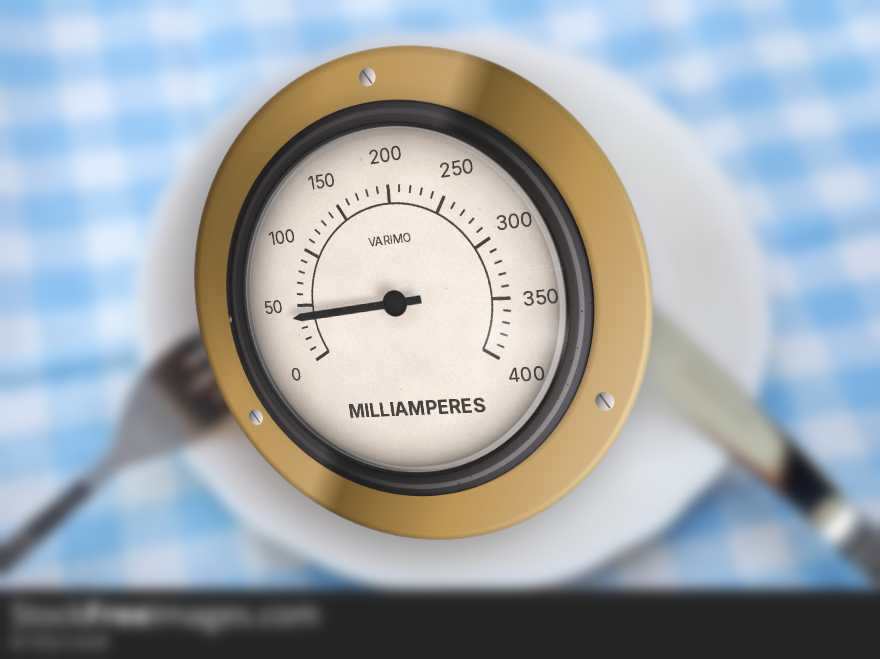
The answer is 40 mA
